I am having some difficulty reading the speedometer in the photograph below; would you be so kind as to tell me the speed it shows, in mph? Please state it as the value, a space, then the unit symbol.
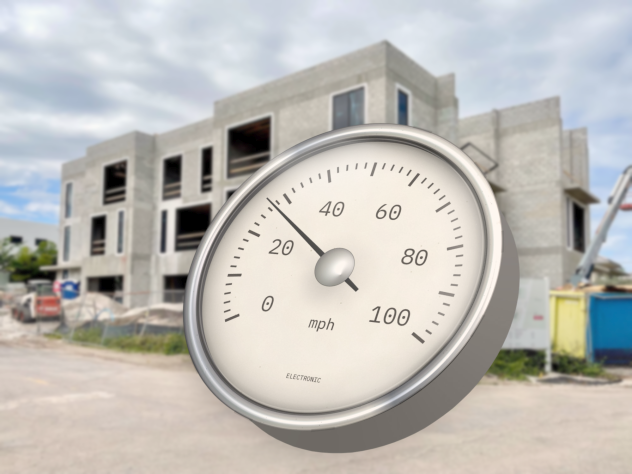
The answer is 27 mph
